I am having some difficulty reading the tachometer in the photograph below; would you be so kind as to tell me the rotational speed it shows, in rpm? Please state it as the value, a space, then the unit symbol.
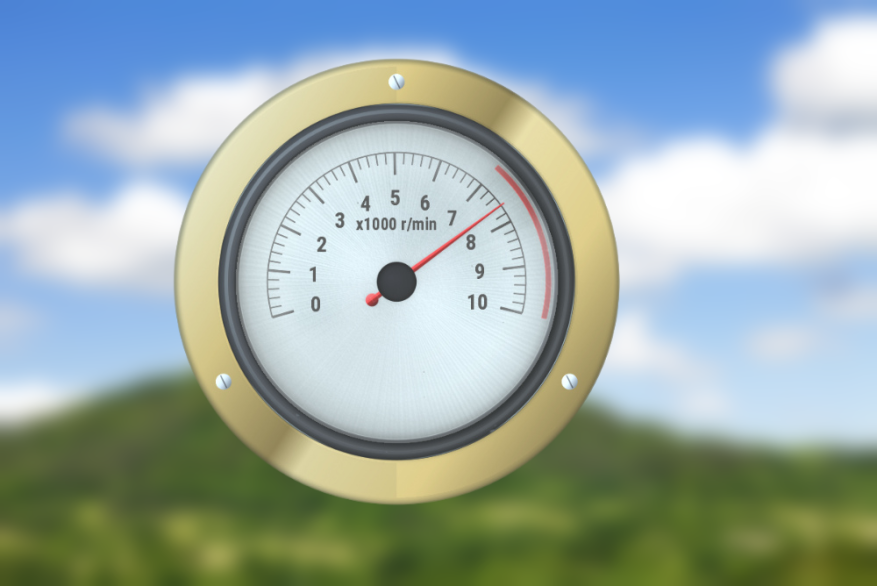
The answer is 7600 rpm
